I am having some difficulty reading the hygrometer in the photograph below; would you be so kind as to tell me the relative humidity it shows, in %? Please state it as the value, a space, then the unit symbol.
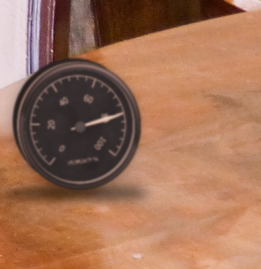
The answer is 80 %
